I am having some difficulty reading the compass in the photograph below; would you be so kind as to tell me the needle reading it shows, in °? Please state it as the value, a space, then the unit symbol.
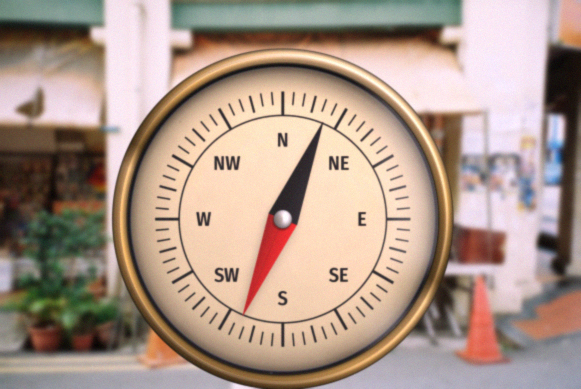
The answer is 202.5 °
